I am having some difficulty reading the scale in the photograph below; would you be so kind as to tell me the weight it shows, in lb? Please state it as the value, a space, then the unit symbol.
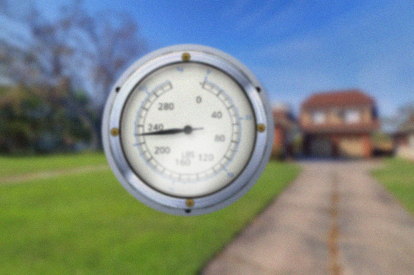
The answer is 230 lb
